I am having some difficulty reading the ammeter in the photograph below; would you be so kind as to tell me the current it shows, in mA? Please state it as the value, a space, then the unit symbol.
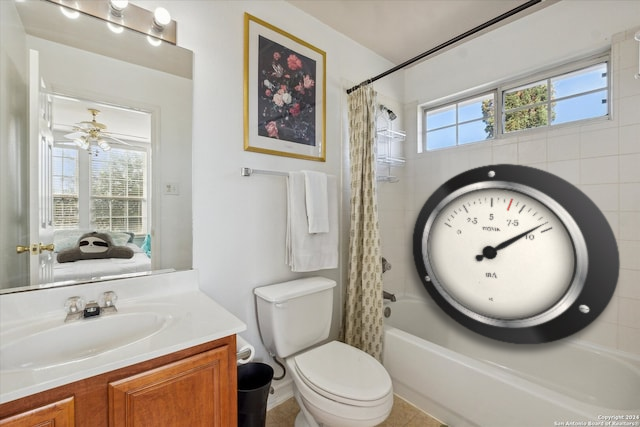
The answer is 9.5 mA
